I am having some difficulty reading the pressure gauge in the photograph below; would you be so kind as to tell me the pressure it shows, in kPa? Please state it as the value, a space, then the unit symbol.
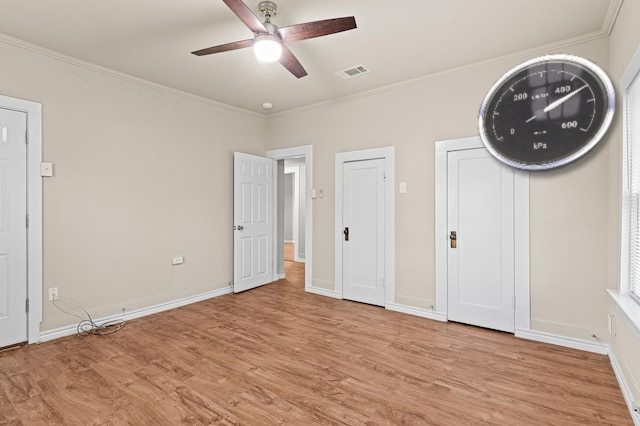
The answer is 450 kPa
